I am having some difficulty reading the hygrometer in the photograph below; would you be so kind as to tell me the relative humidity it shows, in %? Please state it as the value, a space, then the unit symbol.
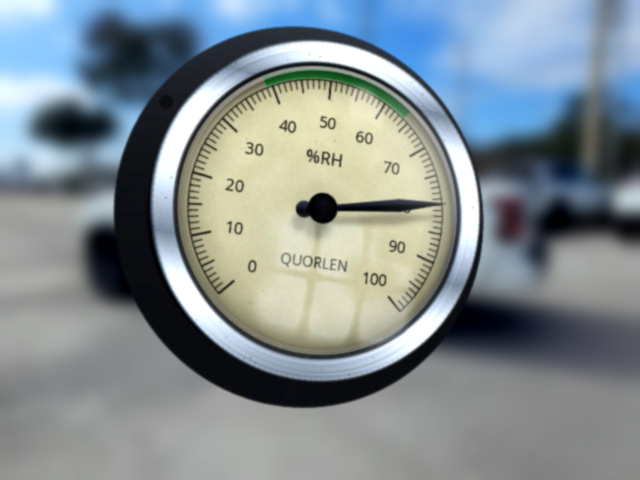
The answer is 80 %
